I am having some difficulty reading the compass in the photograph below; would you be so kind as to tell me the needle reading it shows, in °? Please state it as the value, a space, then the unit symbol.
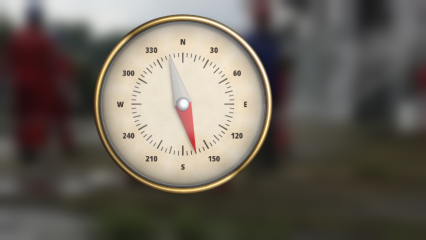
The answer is 165 °
